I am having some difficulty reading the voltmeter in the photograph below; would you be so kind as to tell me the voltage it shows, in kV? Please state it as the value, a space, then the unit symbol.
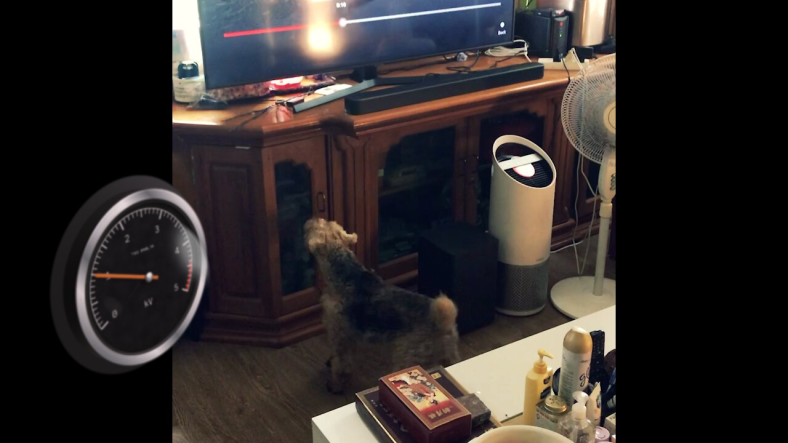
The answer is 1 kV
